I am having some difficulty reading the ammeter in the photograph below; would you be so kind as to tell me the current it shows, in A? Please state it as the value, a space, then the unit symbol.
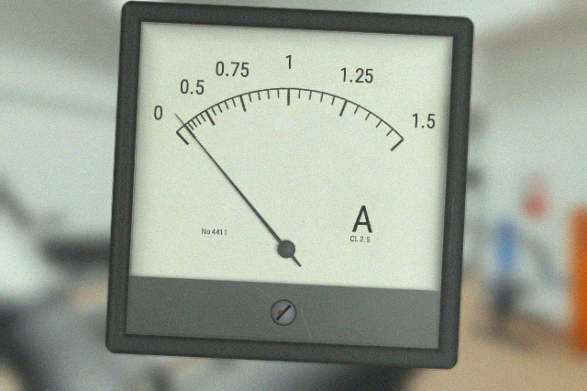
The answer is 0.25 A
